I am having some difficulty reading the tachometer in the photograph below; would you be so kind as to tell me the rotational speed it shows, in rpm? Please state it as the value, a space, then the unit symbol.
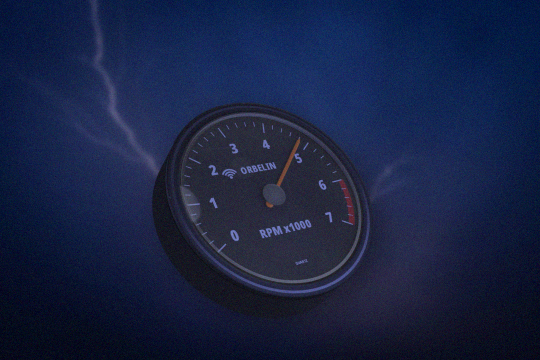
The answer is 4800 rpm
